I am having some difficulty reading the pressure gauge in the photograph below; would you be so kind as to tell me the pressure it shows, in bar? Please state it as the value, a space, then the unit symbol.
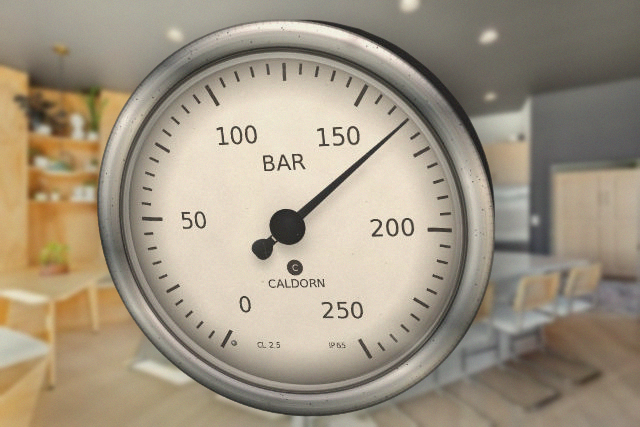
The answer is 165 bar
